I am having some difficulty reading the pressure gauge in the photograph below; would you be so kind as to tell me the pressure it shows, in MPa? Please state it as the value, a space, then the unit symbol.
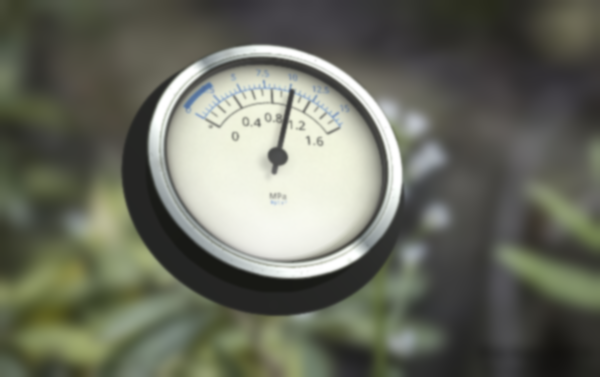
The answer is 1 MPa
